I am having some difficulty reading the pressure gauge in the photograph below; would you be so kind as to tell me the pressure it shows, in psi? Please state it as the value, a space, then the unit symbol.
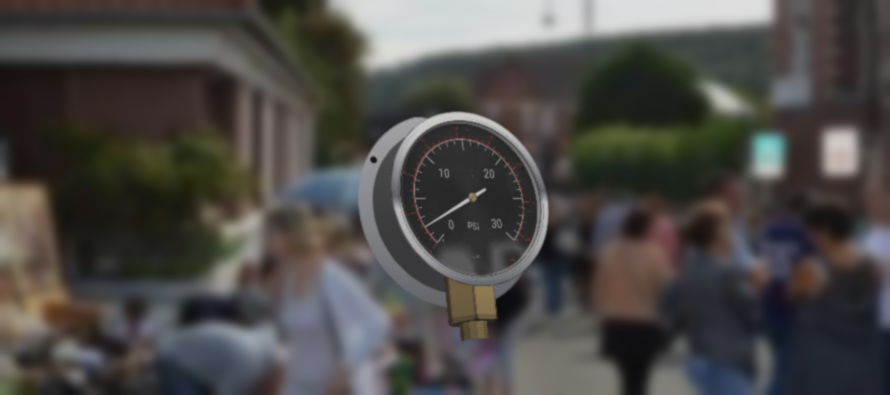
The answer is 2 psi
